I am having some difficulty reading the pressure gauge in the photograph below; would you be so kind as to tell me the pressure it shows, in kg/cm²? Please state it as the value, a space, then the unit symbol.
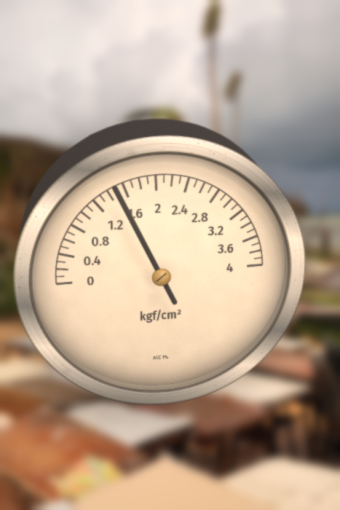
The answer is 1.5 kg/cm²
